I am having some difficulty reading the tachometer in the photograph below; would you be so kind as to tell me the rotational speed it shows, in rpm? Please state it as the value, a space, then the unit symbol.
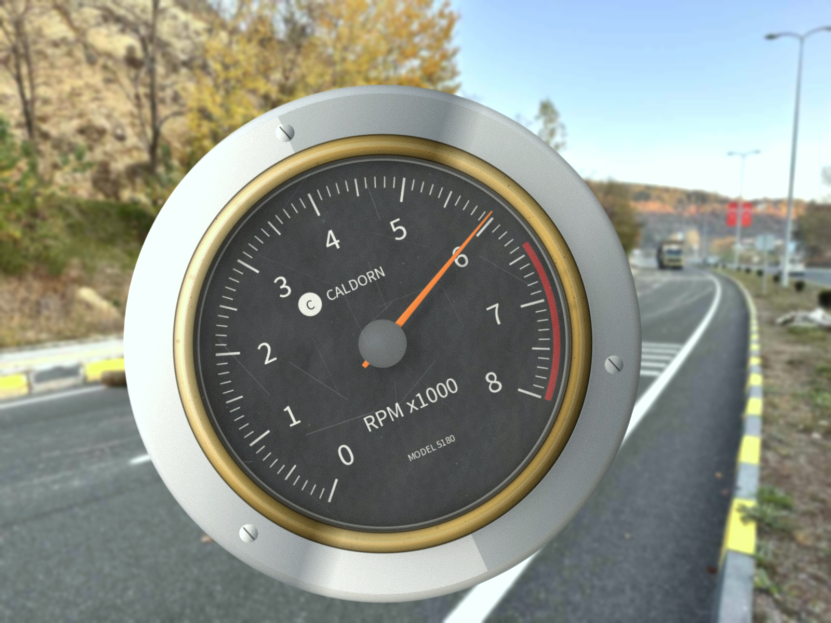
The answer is 5950 rpm
